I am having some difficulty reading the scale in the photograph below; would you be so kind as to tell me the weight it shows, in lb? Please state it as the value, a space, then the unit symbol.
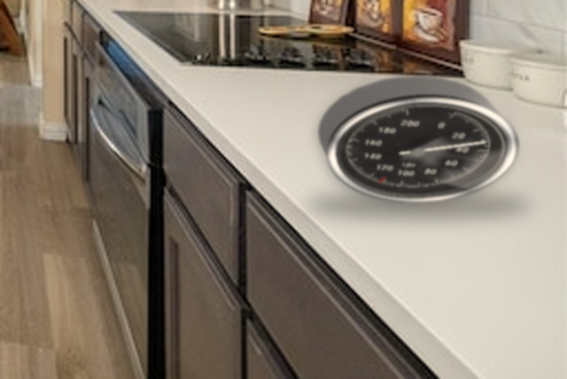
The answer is 30 lb
